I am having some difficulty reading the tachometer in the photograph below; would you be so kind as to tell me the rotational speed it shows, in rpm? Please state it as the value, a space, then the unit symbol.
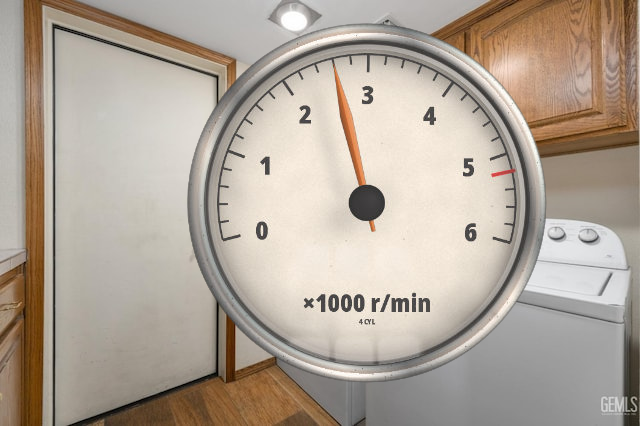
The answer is 2600 rpm
